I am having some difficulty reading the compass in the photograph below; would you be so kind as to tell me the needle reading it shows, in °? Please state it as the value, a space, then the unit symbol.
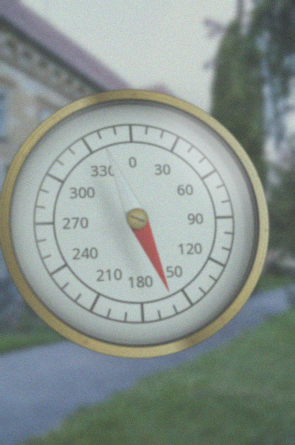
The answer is 160 °
